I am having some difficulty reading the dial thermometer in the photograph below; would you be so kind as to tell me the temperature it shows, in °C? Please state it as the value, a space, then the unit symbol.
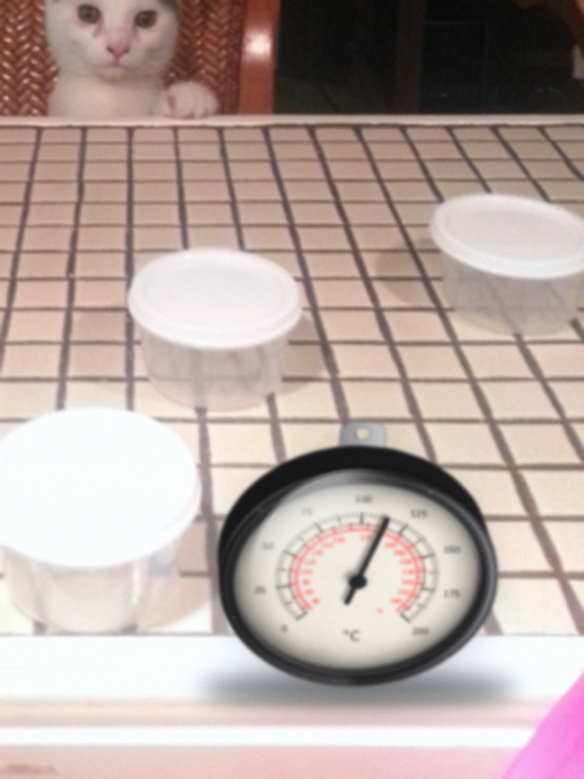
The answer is 112.5 °C
